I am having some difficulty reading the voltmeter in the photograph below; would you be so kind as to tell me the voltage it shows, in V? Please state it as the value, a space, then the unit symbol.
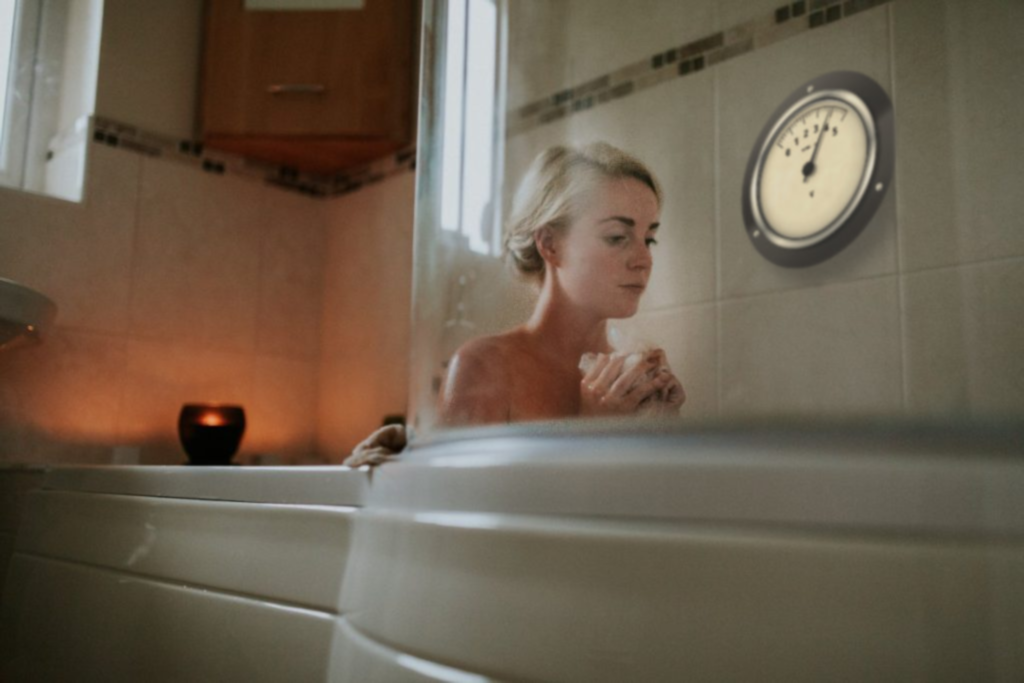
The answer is 4 V
